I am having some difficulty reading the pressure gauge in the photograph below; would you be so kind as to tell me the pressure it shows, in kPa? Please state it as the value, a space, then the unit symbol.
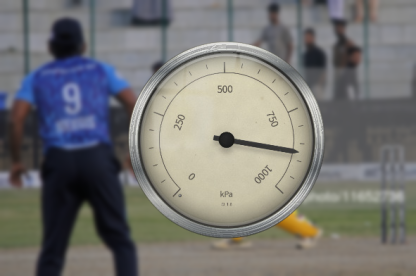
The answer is 875 kPa
